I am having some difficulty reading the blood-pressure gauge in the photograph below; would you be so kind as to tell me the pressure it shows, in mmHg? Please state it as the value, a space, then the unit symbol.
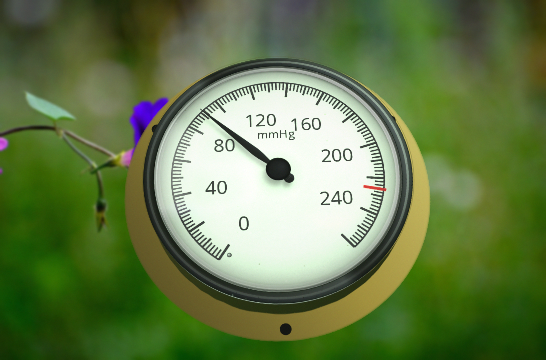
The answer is 90 mmHg
